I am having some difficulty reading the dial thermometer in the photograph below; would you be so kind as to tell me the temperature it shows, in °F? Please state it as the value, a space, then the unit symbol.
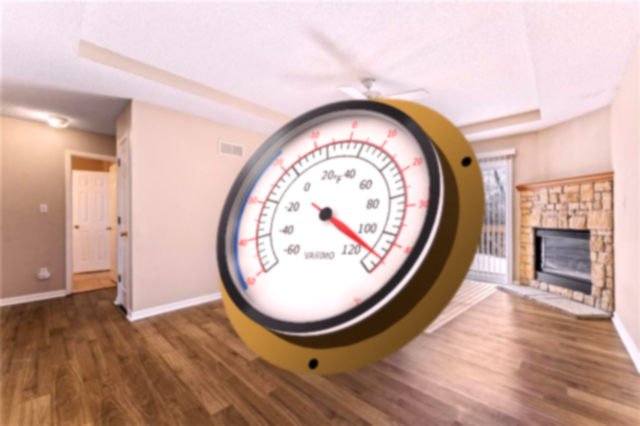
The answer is 112 °F
